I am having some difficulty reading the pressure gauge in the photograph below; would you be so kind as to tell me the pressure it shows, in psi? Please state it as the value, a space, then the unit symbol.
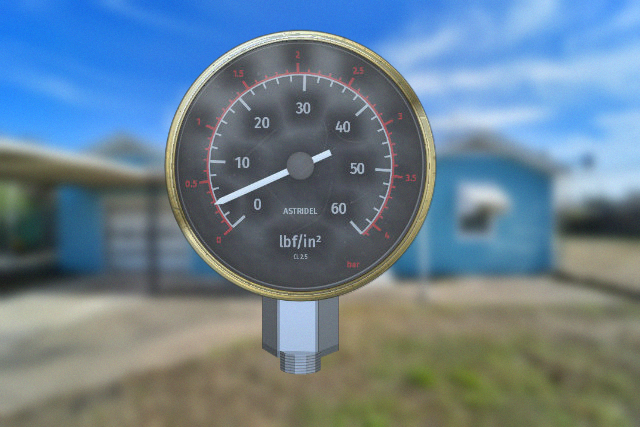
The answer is 4 psi
